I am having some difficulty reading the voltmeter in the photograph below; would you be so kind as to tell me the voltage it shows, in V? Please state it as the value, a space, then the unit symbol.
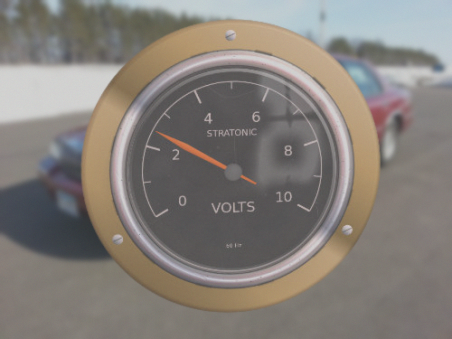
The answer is 2.5 V
